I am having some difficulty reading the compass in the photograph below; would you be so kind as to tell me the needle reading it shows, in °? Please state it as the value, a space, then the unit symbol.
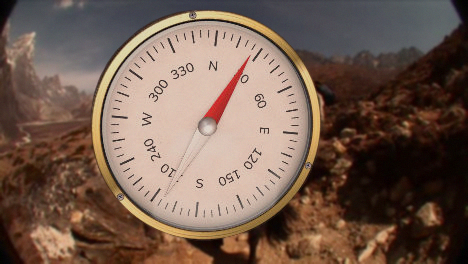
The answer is 25 °
